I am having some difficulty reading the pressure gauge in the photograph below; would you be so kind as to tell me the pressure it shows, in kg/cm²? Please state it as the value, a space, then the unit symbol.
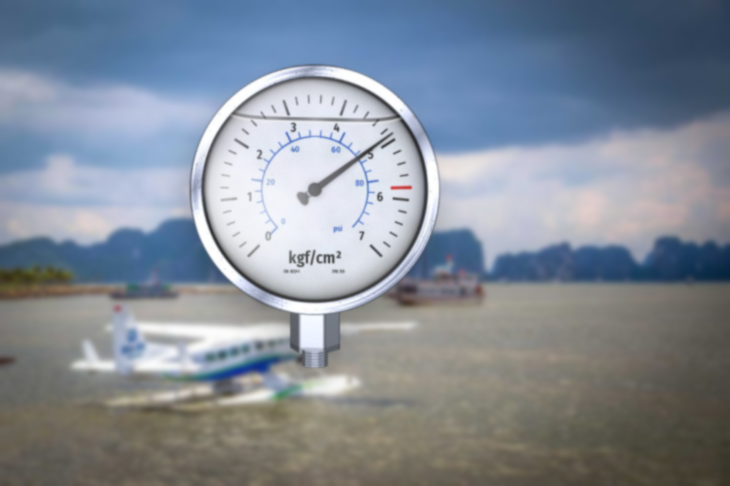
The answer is 4.9 kg/cm²
